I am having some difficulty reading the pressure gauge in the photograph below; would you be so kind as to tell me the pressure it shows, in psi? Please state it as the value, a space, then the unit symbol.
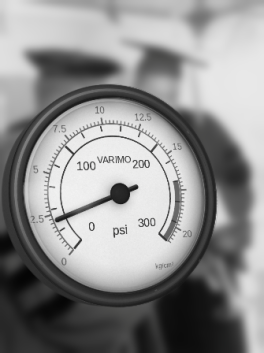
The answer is 30 psi
